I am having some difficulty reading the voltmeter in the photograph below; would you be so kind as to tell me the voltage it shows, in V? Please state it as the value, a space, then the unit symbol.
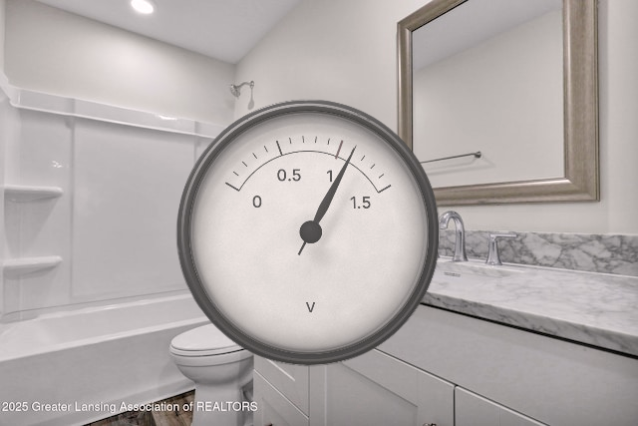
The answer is 1.1 V
